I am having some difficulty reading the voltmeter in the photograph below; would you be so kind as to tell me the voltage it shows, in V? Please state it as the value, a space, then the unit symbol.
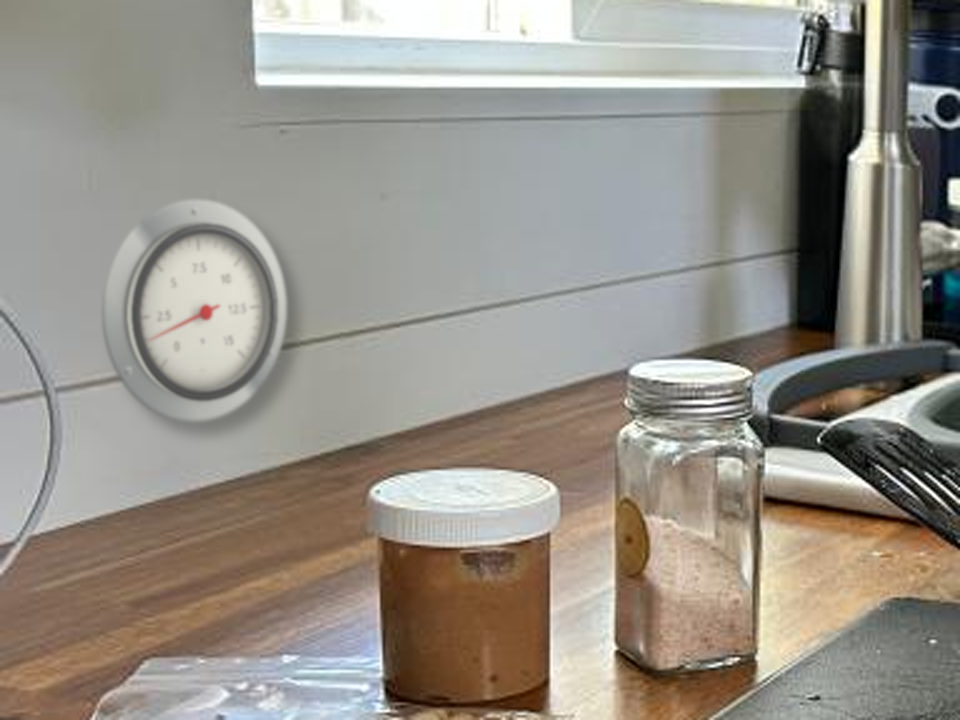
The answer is 1.5 V
